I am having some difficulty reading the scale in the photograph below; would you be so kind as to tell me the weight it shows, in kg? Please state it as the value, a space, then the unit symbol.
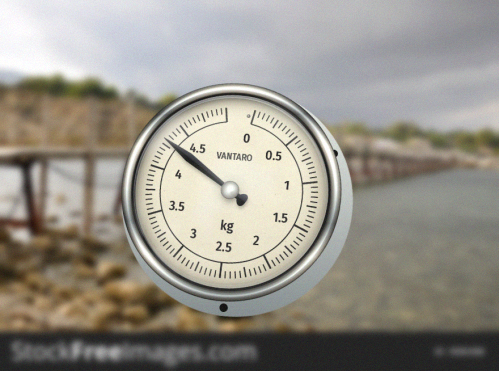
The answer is 4.3 kg
